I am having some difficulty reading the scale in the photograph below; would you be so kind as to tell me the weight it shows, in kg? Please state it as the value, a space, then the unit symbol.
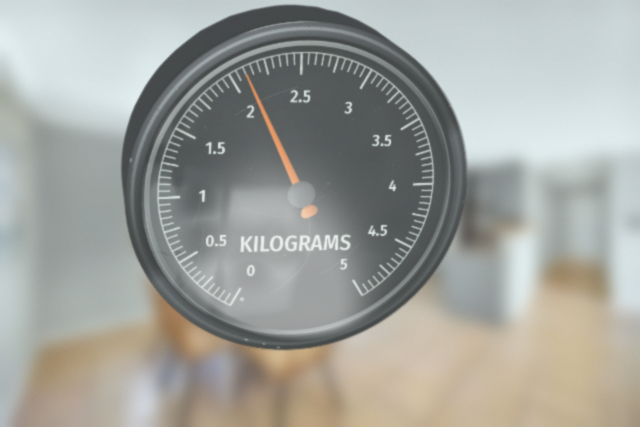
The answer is 2.1 kg
